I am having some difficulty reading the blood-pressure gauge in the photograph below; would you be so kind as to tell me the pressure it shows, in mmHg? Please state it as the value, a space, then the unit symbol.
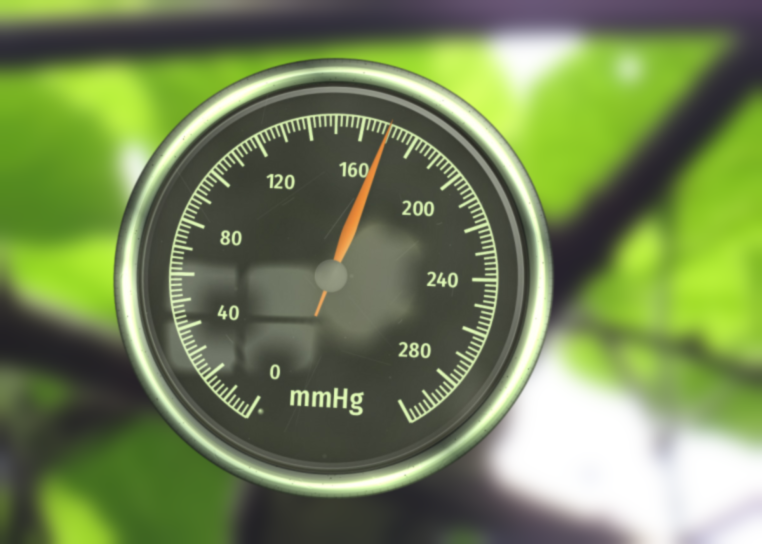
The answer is 170 mmHg
